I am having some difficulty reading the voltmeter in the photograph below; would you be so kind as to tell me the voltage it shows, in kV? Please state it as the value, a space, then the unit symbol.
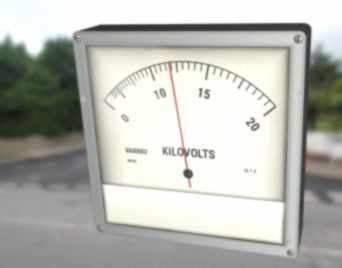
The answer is 12 kV
